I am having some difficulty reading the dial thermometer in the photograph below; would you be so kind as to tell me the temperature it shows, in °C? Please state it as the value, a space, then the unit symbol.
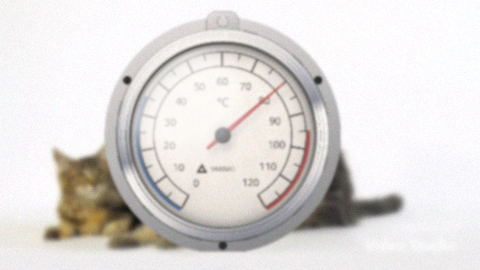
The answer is 80 °C
